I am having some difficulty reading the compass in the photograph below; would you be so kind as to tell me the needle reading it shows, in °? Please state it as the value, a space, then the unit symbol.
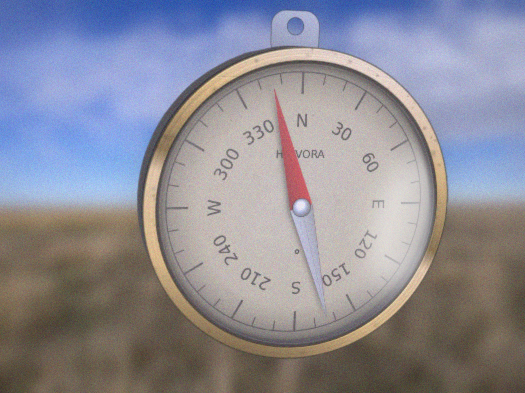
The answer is 345 °
